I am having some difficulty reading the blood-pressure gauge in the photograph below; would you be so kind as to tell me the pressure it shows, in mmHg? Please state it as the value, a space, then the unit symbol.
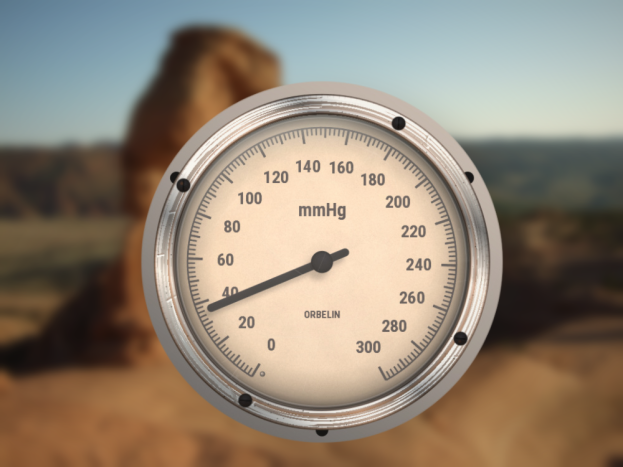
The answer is 36 mmHg
